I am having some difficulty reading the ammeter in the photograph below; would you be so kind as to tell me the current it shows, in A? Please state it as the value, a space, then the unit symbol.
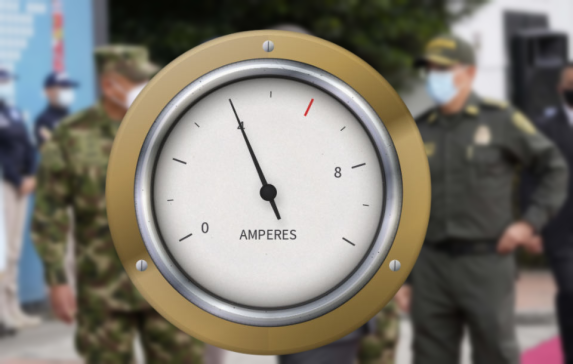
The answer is 4 A
